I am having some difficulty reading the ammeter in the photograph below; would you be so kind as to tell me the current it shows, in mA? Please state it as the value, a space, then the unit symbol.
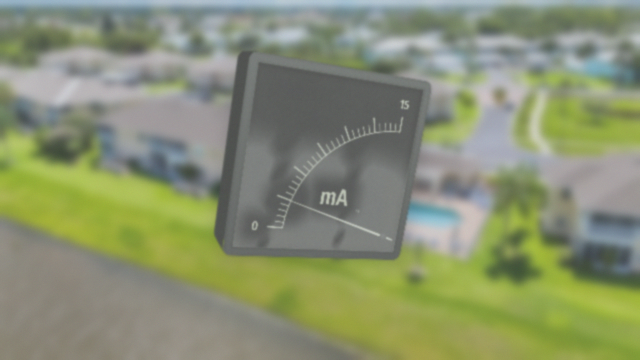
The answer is 2.5 mA
